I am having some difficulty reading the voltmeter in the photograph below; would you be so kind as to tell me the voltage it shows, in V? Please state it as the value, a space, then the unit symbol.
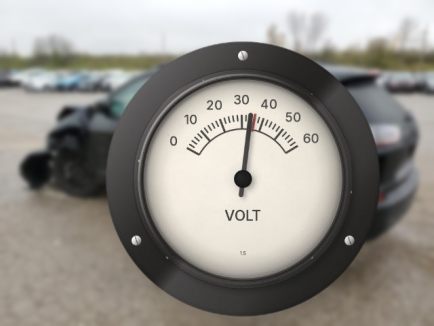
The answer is 34 V
